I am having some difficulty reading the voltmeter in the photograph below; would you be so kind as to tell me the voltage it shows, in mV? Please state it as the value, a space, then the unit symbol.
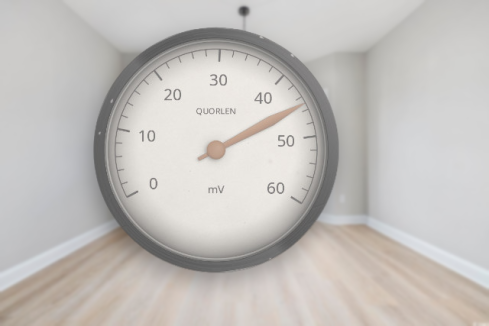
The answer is 45 mV
